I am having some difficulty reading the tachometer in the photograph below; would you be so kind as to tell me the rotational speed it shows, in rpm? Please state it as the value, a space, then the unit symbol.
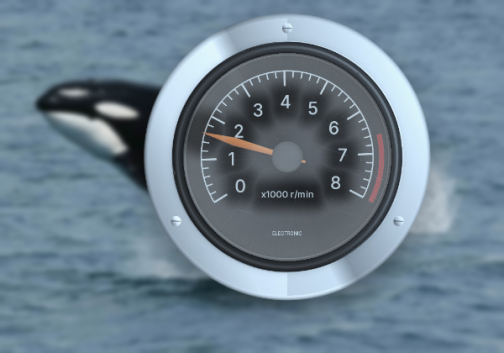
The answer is 1600 rpm
